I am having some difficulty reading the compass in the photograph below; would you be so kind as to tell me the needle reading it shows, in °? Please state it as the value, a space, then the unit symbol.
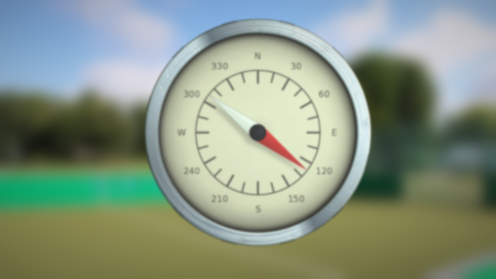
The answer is 127.5 °
